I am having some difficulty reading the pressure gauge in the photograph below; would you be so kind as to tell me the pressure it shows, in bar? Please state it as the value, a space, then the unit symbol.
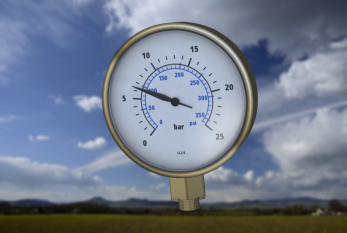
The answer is 6.5 bar
